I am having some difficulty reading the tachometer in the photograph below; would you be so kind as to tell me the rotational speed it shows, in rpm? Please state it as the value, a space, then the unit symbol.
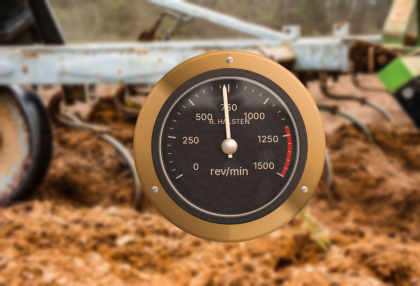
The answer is 725 rpm
